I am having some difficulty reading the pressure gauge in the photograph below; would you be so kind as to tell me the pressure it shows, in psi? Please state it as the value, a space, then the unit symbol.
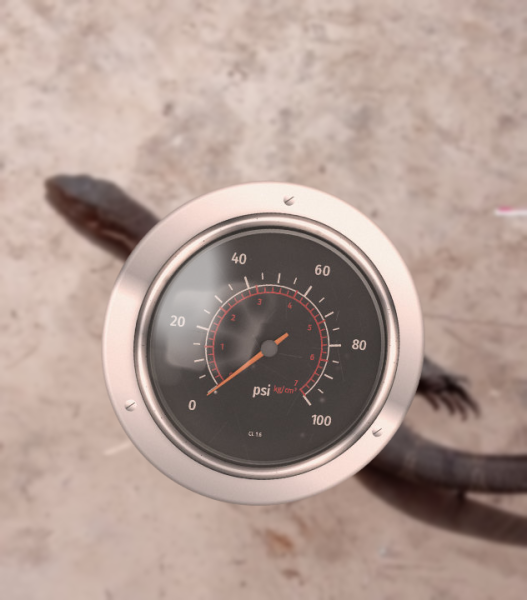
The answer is 0 psi
